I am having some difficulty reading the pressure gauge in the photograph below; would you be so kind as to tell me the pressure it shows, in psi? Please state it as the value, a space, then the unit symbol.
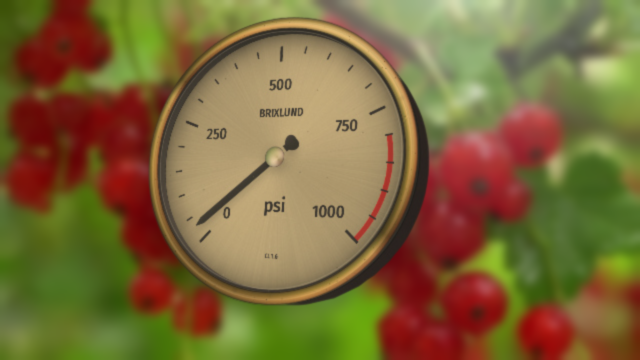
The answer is 25 psi
